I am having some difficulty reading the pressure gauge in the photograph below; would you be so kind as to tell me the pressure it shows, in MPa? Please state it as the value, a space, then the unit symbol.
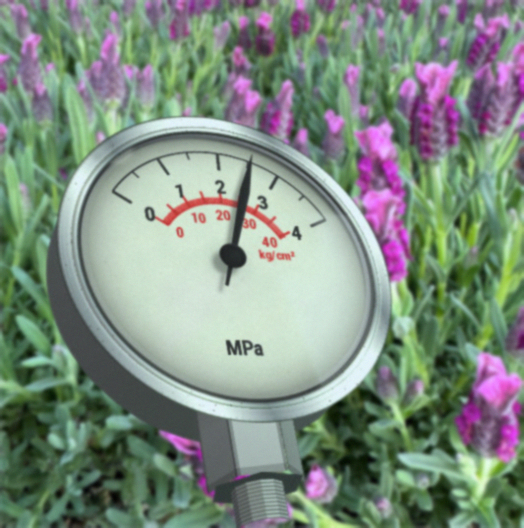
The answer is 2.5 MPa
